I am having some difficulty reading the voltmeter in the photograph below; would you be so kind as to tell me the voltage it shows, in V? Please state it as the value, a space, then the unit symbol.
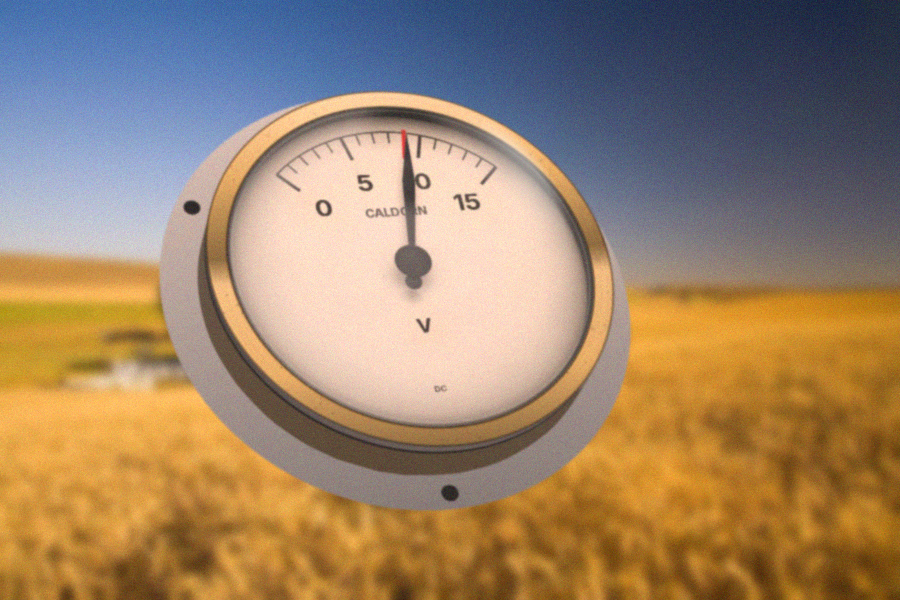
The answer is 9 V
